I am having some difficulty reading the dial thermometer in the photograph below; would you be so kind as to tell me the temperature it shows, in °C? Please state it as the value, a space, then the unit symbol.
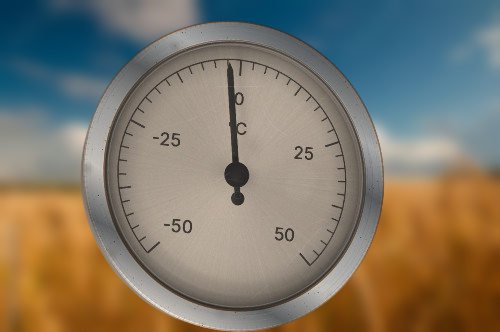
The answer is -2.5 °C
